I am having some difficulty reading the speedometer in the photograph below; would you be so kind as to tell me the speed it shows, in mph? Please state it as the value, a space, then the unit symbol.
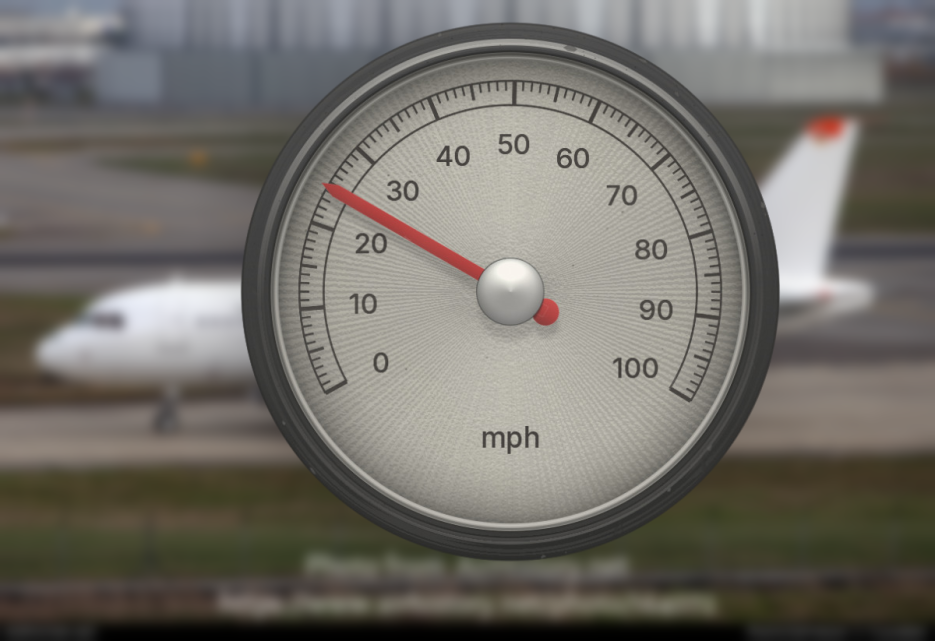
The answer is 24.5 mph
